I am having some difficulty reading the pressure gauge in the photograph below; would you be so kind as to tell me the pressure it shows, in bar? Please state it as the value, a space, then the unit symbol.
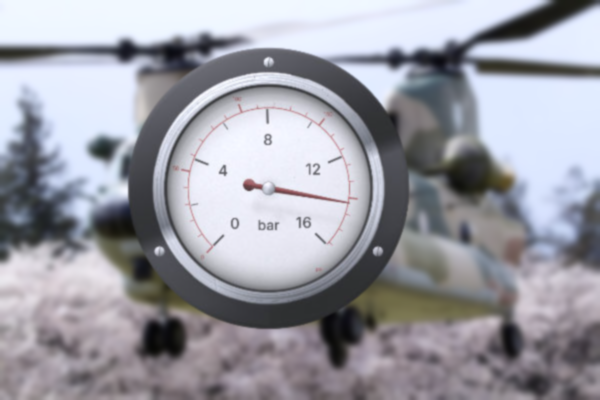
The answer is 14 bar
